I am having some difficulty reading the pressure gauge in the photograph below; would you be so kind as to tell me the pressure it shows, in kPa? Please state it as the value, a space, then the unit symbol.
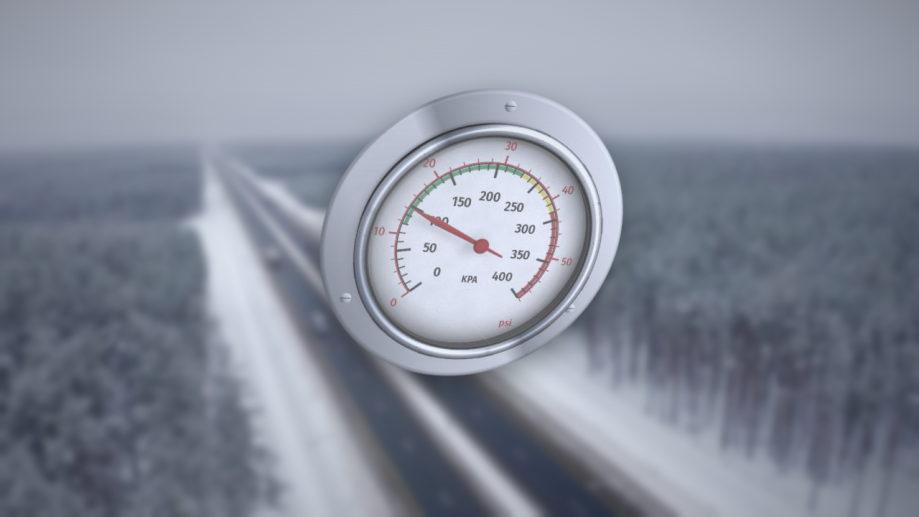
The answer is 100 kPa
